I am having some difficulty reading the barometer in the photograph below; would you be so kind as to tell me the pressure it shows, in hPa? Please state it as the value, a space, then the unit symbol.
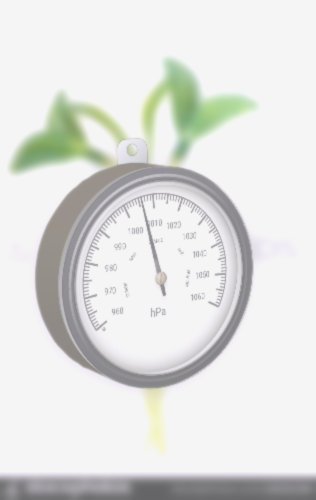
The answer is 1005 hPa
